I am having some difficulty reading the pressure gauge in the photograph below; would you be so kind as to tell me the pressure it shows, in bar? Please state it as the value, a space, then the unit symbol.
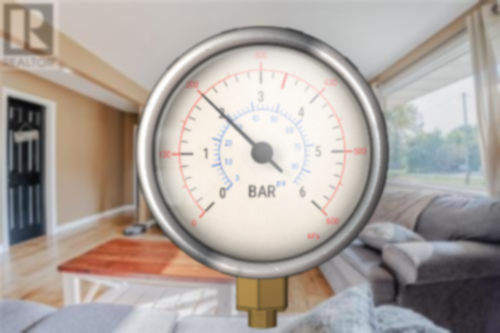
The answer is 2 bar
